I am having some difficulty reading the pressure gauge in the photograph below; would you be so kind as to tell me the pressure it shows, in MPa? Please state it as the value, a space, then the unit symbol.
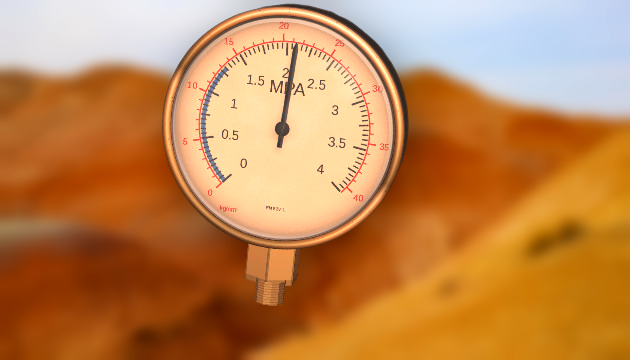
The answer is 2.1 MPa
